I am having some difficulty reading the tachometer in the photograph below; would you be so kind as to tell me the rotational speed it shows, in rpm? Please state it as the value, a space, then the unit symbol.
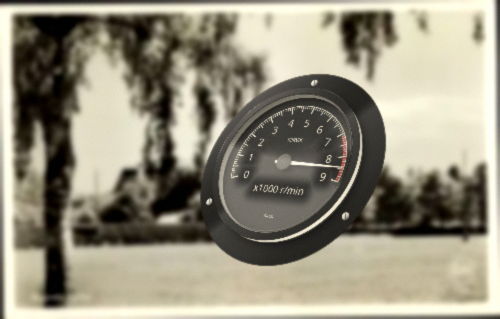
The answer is 8500 rpm
